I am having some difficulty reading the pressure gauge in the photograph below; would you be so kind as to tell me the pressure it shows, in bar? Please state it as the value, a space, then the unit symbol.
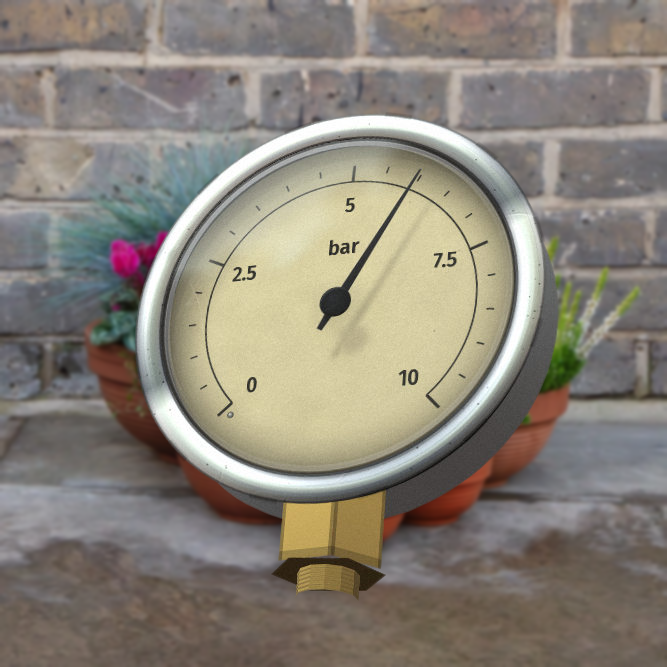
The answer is 6 bar
